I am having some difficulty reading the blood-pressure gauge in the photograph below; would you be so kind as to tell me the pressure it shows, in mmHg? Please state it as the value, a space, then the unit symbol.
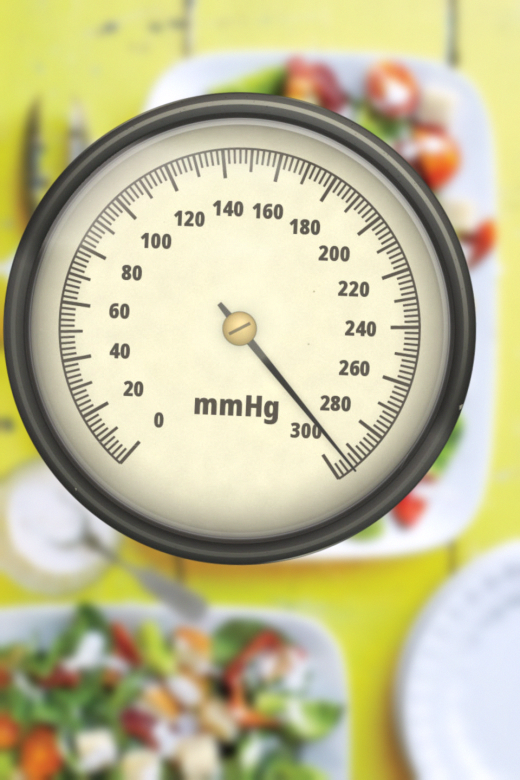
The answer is 294 mmHg
